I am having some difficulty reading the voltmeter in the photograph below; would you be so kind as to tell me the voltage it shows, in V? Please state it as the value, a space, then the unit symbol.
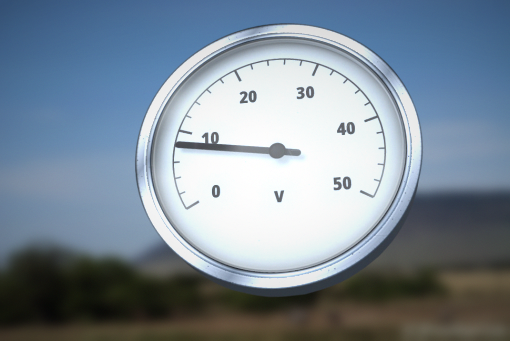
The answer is 8 V
